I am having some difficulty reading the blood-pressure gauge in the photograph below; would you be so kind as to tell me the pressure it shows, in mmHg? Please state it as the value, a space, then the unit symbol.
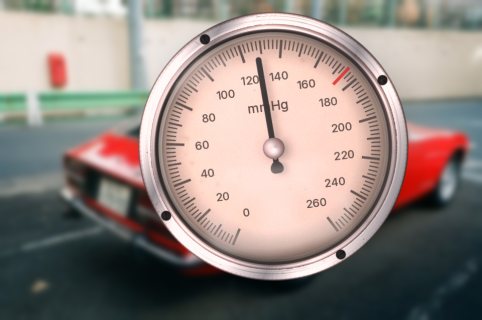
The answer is 128 mmHg
